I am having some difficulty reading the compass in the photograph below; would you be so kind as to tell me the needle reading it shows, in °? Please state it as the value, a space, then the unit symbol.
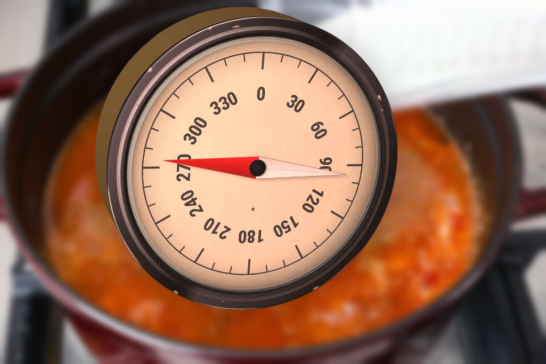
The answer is 275 °
